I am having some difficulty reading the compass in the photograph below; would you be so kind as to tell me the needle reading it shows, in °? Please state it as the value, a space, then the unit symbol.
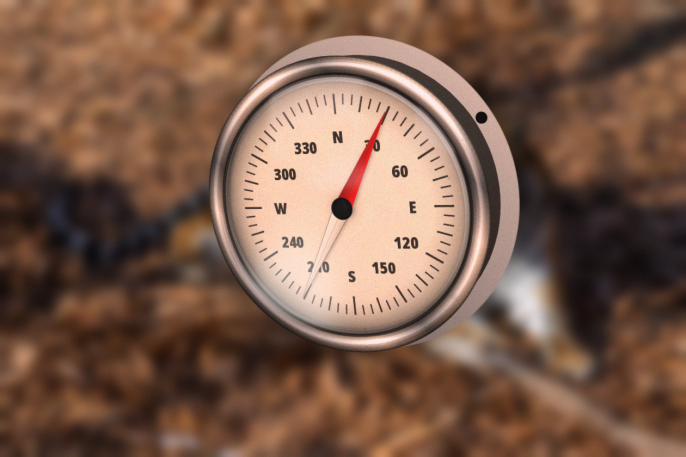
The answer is 30 °
